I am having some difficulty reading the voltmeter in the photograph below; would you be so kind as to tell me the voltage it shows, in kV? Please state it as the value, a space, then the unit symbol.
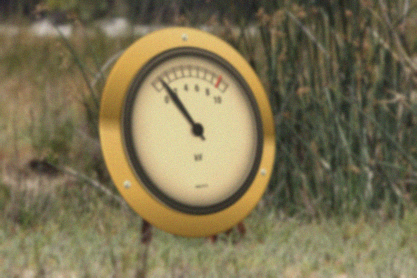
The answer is 1 kV
